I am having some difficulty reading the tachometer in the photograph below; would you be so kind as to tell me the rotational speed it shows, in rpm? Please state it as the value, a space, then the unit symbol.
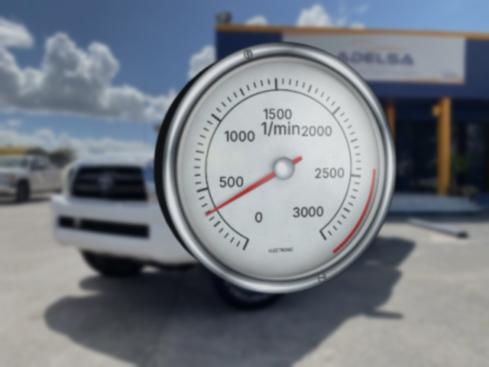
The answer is 350 rpm
